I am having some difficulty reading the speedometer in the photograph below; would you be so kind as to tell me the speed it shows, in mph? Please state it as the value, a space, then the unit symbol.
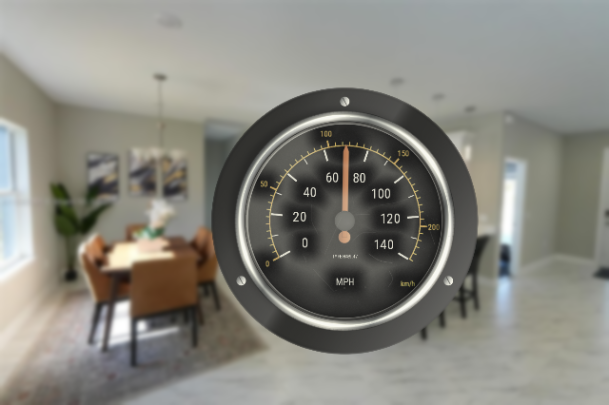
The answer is 70 mph
